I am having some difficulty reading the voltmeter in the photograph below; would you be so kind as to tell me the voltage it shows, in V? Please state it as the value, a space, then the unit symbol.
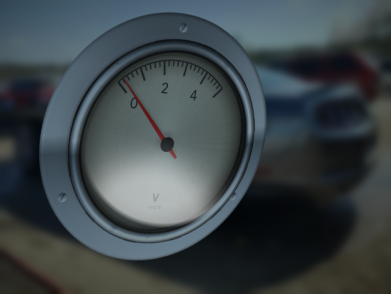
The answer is 0.2 V
